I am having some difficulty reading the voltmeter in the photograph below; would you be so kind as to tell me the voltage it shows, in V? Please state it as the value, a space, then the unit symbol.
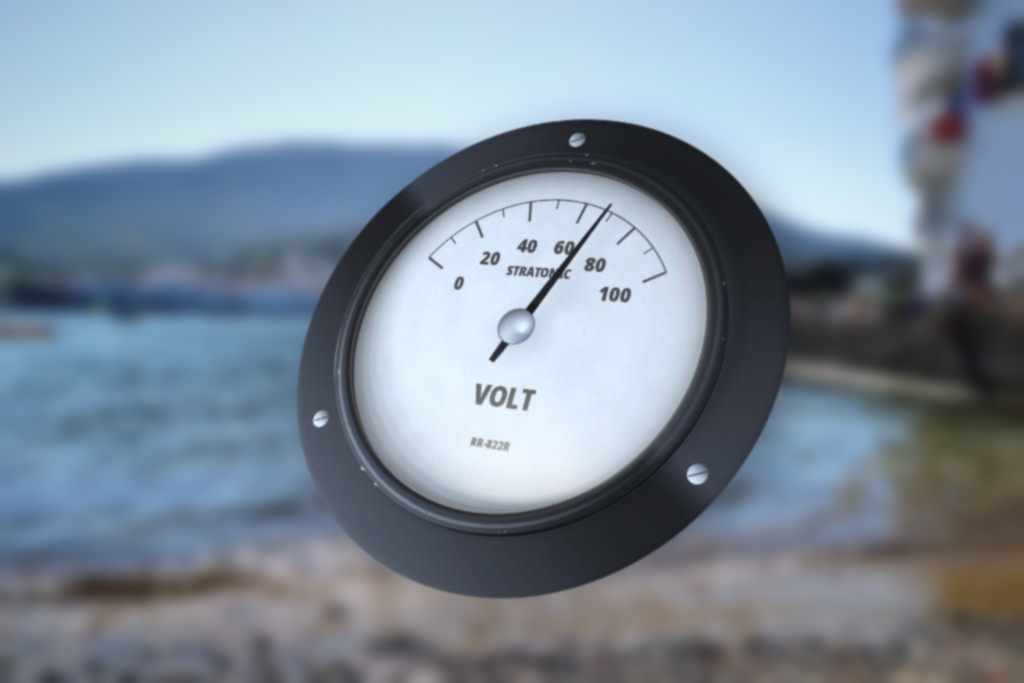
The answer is 70 V
